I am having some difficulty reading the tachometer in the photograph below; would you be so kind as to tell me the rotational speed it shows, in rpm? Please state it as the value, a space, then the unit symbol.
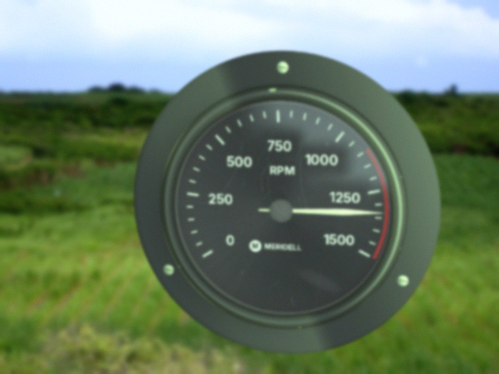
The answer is 1325 rpm
